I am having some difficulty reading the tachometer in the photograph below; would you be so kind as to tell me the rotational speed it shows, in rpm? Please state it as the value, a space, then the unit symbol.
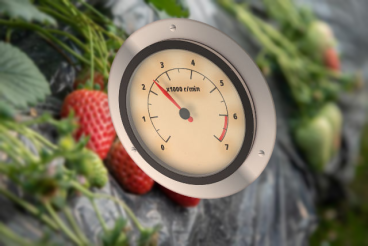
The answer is 2500 rpm
